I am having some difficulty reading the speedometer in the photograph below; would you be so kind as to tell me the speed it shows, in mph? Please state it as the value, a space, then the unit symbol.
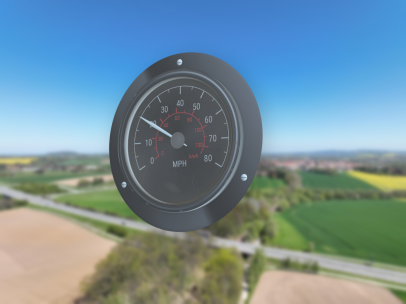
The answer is 20 mph
